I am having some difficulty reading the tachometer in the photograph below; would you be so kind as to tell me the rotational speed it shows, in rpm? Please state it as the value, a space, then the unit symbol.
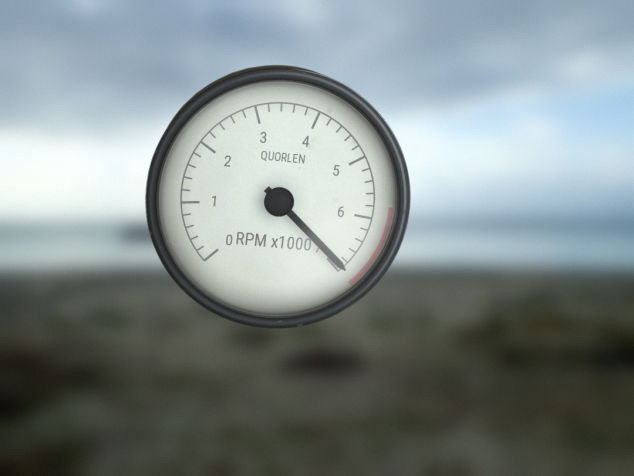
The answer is 6900 rpm
